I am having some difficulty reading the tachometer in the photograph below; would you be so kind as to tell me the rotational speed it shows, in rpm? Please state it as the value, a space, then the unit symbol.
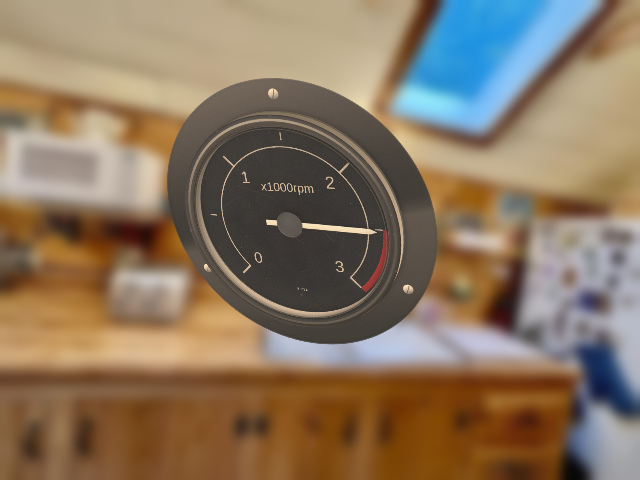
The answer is 2500 rpm
